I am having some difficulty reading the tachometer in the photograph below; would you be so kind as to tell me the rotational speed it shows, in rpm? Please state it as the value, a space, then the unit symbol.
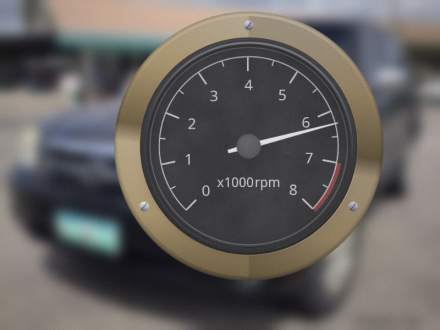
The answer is 6250 rpm
